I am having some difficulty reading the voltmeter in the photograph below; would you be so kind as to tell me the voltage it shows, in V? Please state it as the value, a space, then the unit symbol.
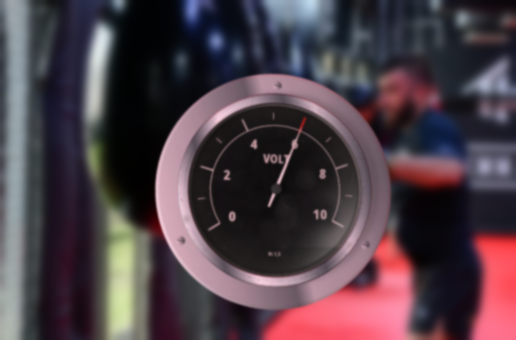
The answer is 6 V
